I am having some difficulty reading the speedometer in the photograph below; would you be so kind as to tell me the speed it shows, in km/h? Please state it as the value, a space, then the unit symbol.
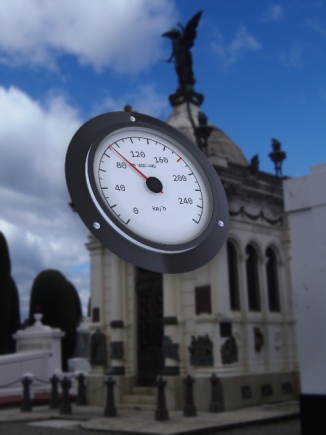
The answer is 90 km/h
